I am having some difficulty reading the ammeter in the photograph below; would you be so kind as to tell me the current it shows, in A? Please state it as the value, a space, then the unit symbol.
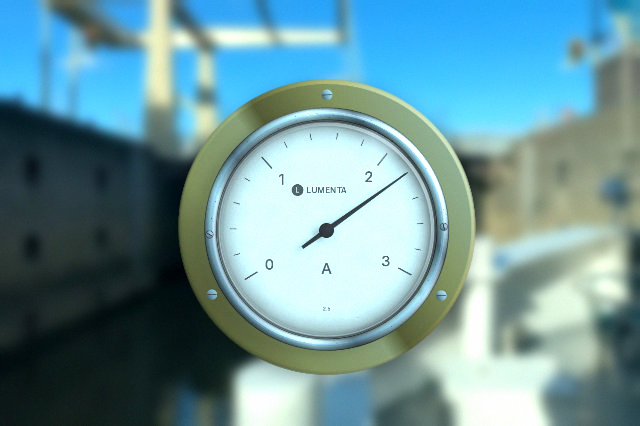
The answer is 2.2 A
